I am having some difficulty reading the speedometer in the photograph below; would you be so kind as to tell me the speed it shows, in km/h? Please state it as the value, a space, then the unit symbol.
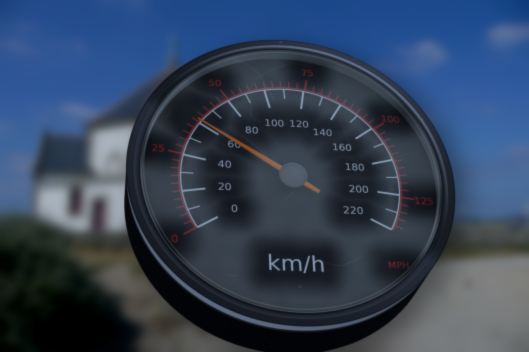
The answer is 60 km/h
